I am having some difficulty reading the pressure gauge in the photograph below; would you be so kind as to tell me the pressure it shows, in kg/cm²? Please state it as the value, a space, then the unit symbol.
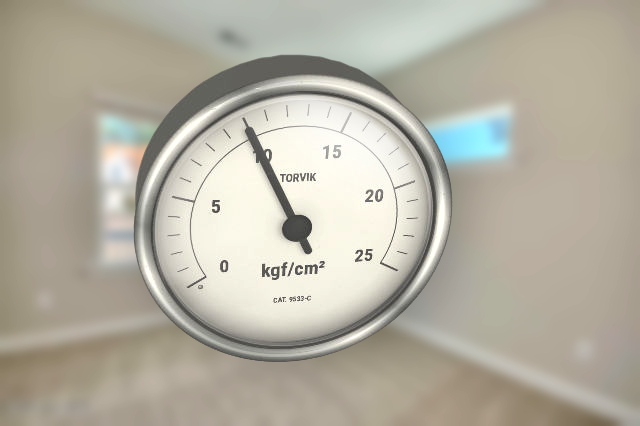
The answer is 10 kg/cm²
